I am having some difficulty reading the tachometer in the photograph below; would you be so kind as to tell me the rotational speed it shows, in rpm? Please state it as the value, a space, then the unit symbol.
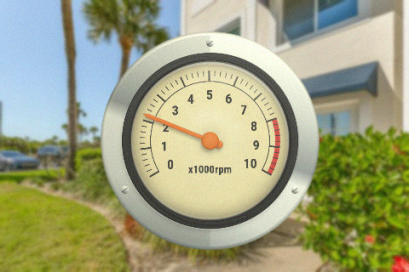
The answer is 2200 rpm
